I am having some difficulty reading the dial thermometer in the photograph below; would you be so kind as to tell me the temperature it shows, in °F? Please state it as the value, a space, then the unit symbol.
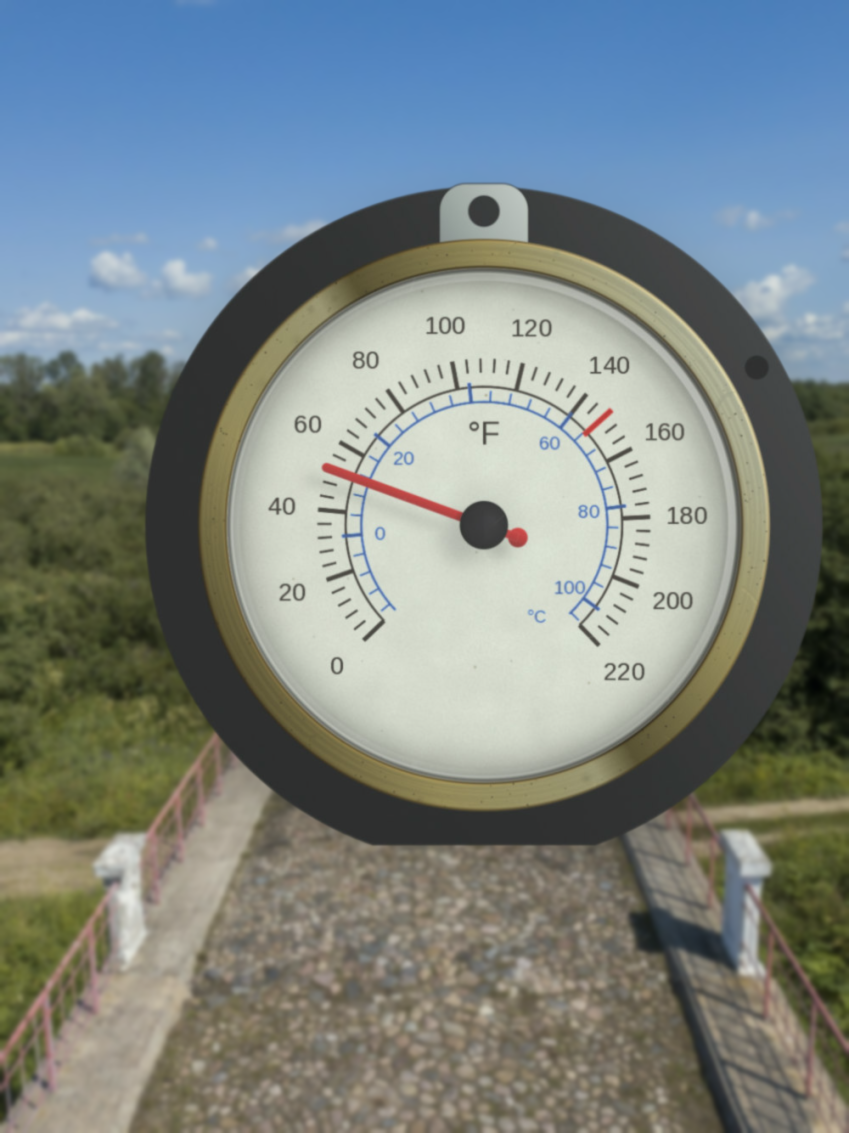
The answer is 52 °F
